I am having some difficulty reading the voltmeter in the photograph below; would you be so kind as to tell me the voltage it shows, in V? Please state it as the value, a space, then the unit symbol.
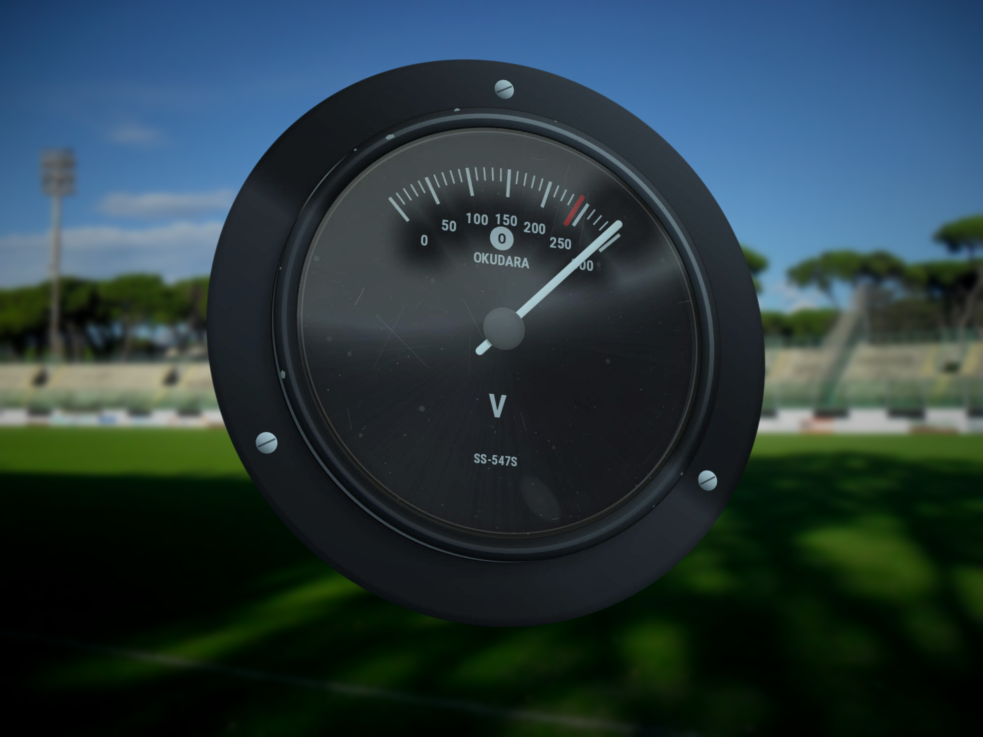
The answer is 290 V
